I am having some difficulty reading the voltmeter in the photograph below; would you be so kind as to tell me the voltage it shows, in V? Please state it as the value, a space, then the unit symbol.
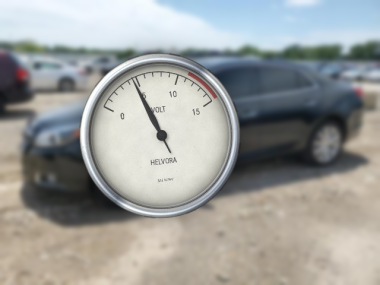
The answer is 4.5 V
